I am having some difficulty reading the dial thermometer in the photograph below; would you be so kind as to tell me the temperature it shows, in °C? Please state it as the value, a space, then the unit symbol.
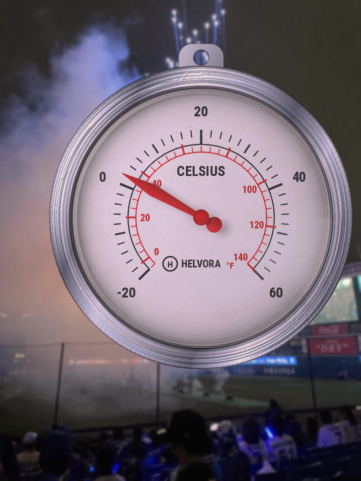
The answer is 2 °C
